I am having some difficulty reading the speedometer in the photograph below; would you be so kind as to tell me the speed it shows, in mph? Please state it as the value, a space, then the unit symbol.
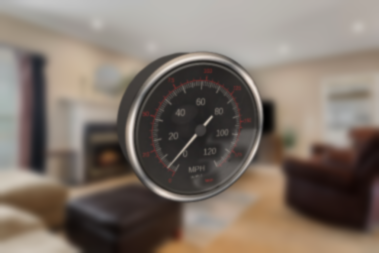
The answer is 5 mph
